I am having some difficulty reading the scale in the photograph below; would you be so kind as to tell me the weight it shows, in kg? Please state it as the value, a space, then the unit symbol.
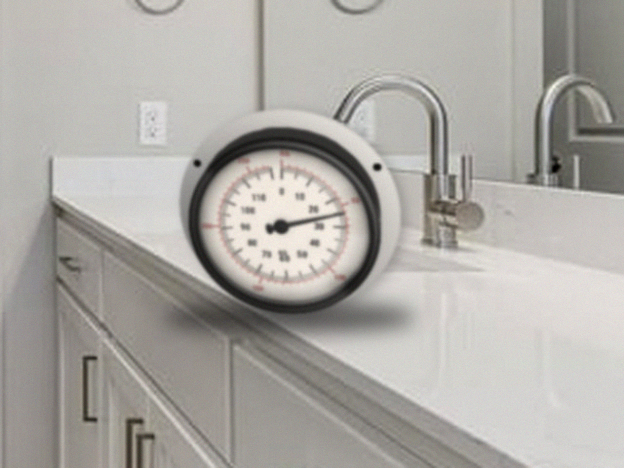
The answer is 25 kg
